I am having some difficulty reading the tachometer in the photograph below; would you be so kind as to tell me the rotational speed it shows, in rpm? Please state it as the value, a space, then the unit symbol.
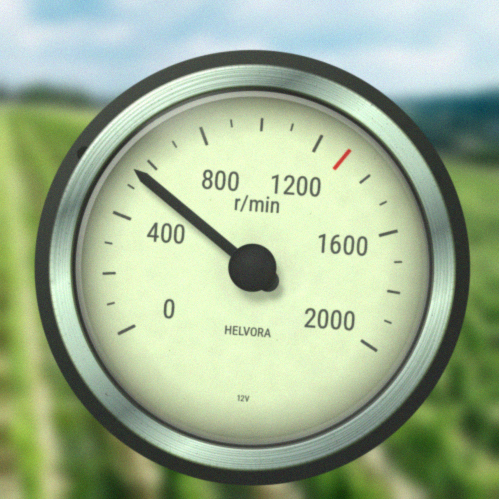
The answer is 550 rpm
